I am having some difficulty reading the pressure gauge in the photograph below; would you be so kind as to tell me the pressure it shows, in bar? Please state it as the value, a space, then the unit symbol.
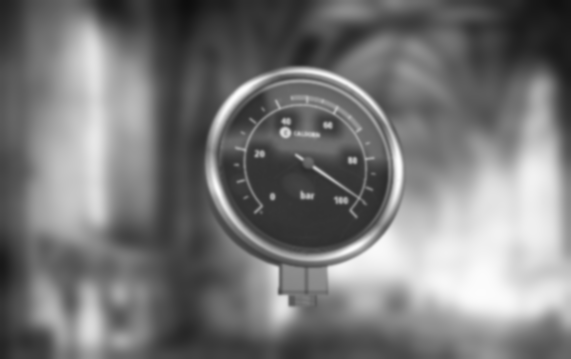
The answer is 95 bar
